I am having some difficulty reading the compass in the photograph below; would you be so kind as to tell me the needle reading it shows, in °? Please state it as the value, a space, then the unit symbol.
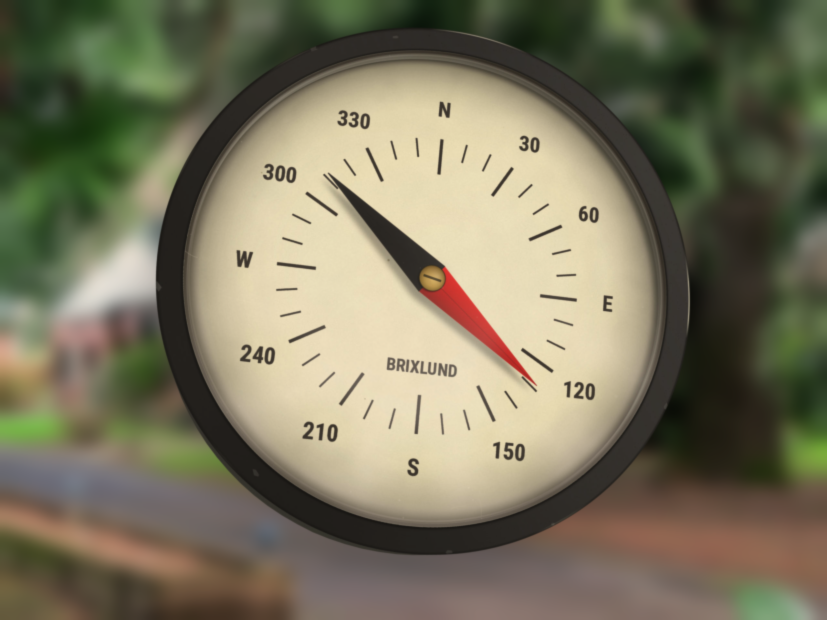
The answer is 130 °
